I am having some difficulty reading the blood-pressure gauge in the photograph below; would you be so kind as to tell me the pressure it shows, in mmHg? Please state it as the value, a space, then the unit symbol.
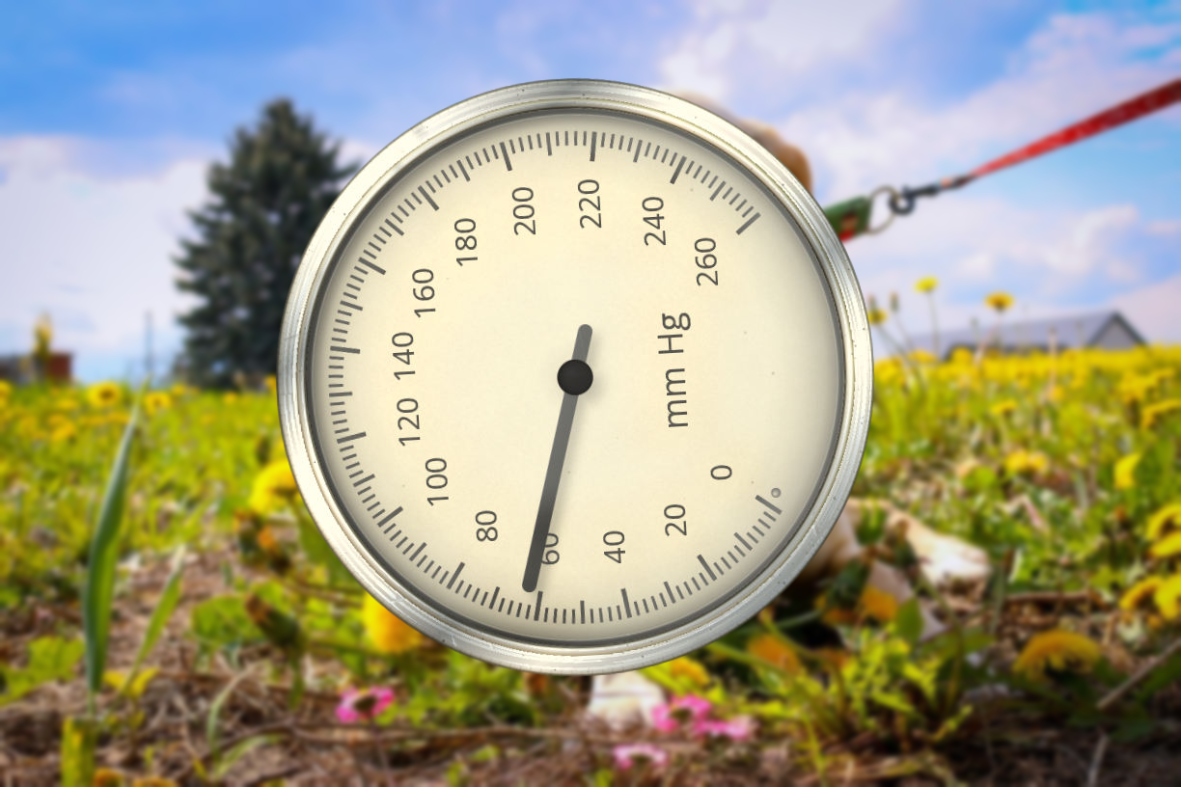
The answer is 63 mmHg
